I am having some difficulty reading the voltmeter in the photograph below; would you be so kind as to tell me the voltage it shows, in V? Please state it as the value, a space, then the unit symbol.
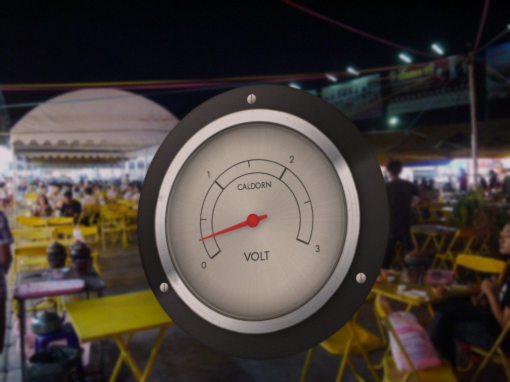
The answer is 0.25 V
